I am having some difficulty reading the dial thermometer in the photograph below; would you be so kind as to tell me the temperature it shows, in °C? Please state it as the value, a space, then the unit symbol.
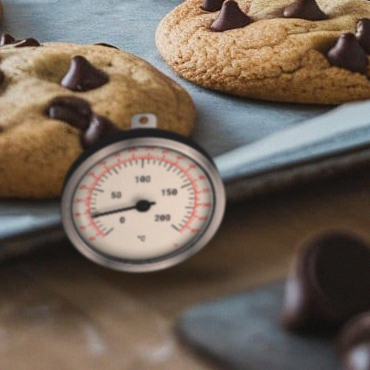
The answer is 25 °C
